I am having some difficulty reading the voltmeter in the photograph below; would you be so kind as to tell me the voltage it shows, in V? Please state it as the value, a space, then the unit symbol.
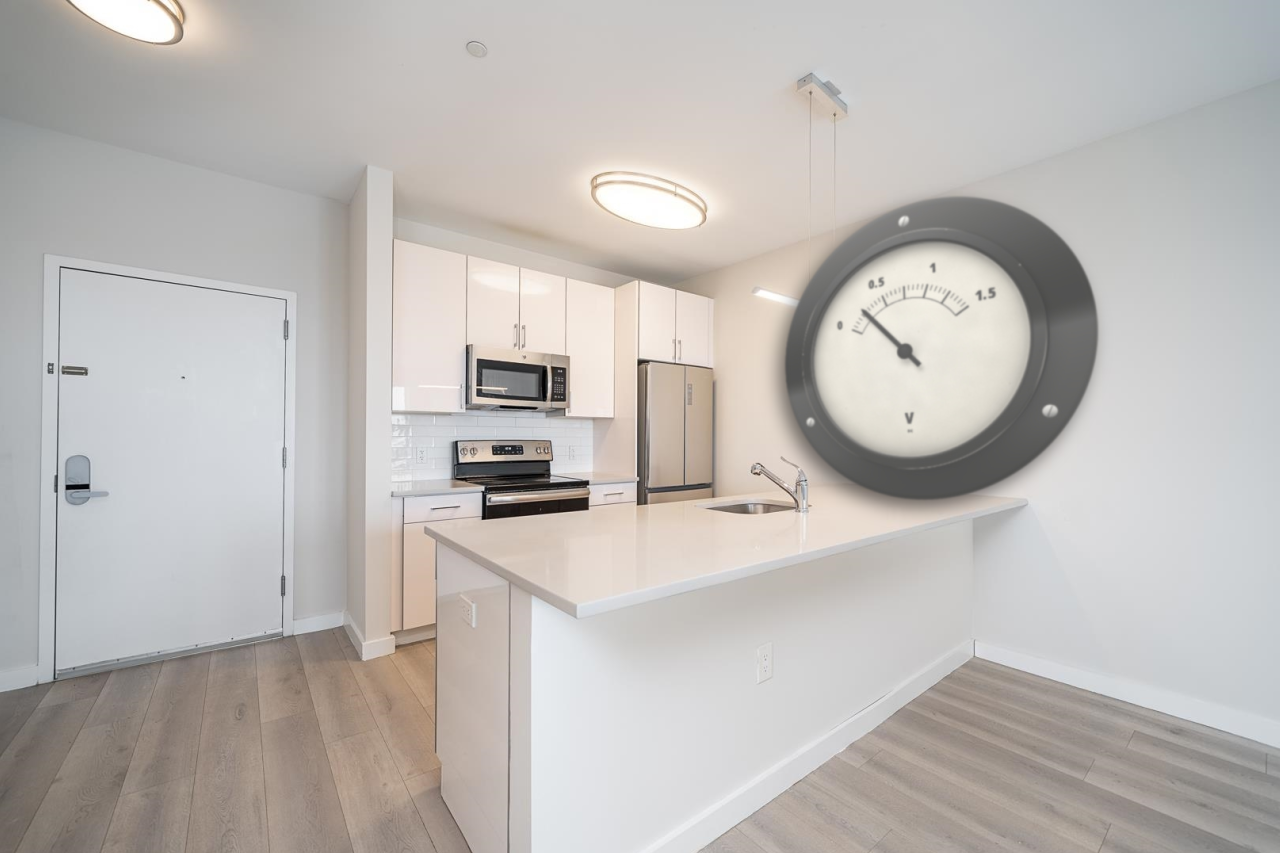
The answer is 0.25 V
